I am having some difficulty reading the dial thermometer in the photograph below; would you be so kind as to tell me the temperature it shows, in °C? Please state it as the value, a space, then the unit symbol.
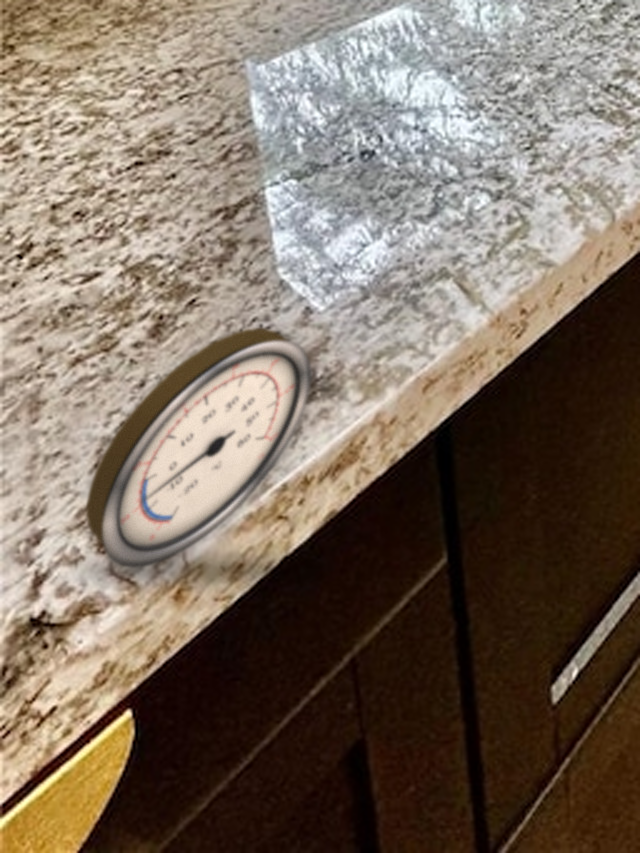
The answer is -5 °C
